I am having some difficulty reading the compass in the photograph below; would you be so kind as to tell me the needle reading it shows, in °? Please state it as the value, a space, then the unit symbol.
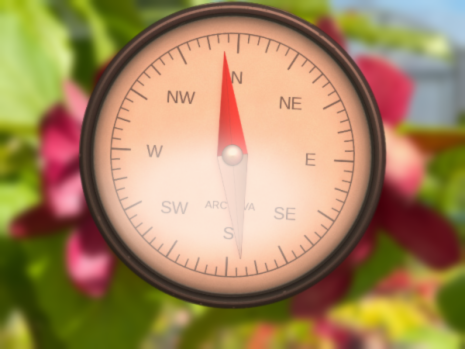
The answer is 352.5 °
